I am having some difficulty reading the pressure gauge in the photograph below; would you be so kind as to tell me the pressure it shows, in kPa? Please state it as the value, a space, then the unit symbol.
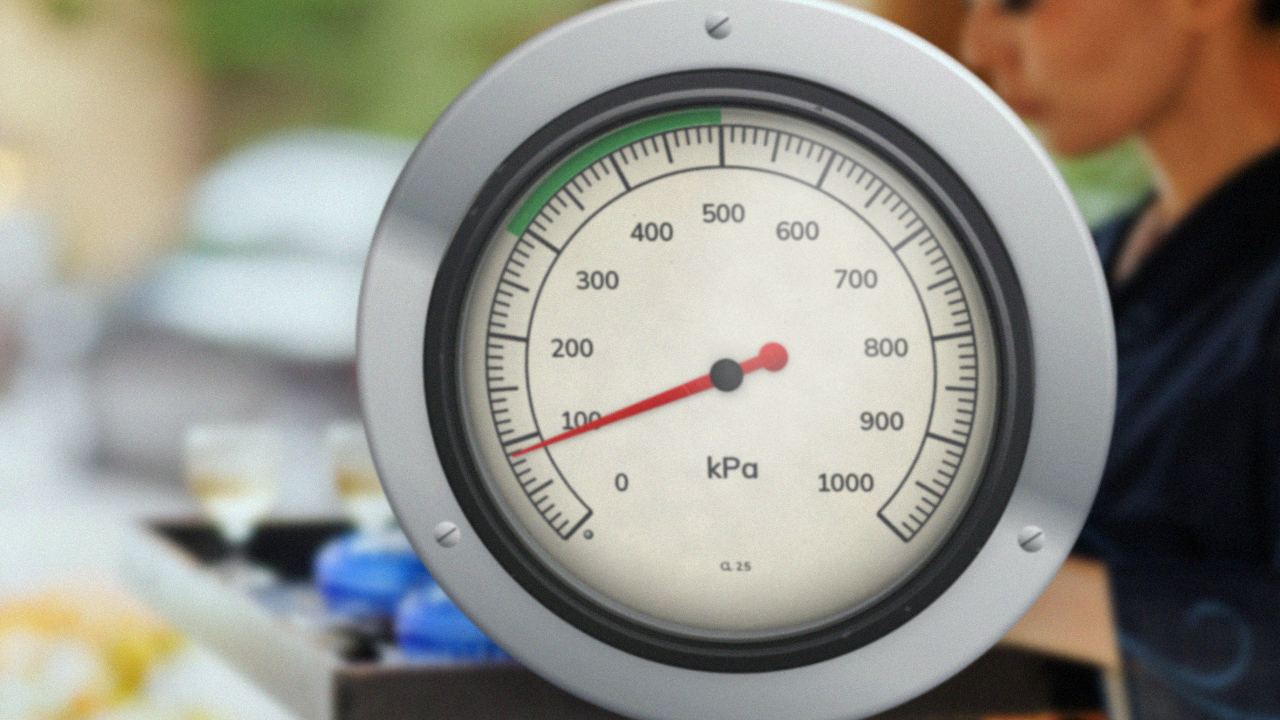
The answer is 90 kPa
